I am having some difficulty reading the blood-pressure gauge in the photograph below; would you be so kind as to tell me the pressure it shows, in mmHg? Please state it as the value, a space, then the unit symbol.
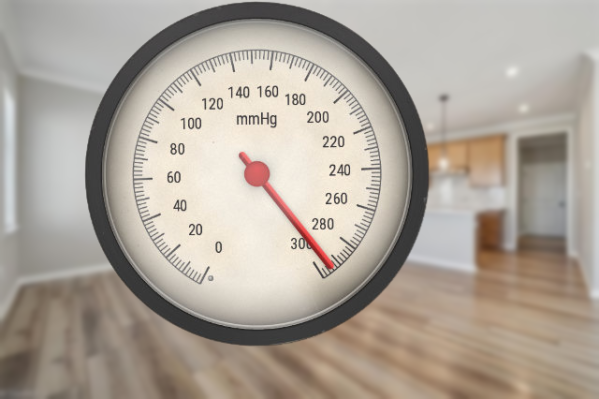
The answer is 294 mmHg
